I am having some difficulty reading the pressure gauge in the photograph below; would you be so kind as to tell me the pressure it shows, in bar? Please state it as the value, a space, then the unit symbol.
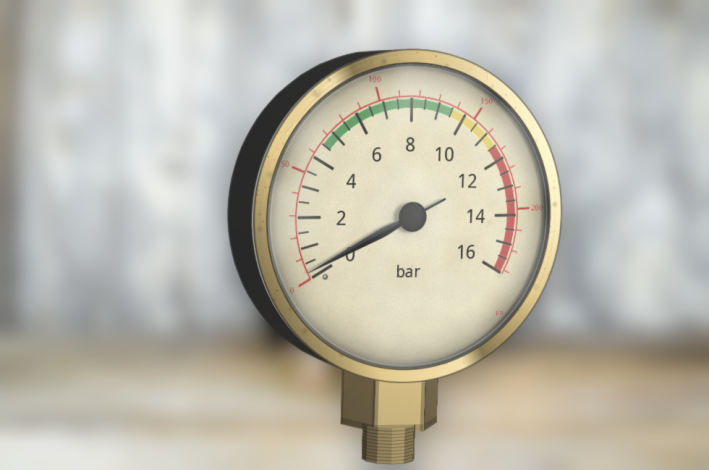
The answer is 0.25 bar
